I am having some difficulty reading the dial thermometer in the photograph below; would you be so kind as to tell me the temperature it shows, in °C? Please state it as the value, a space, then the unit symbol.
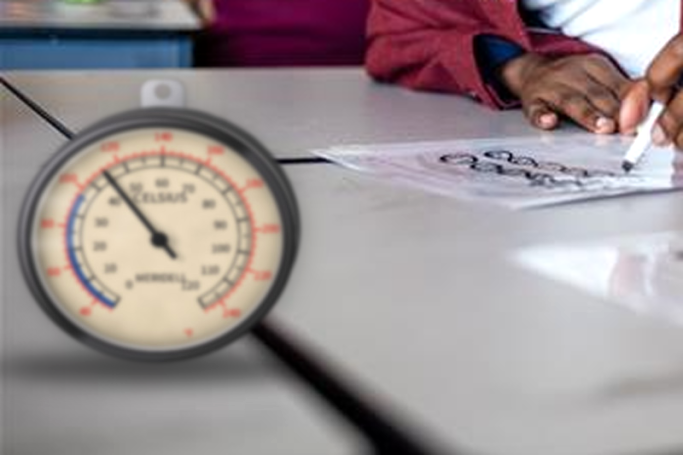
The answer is 45 °C
